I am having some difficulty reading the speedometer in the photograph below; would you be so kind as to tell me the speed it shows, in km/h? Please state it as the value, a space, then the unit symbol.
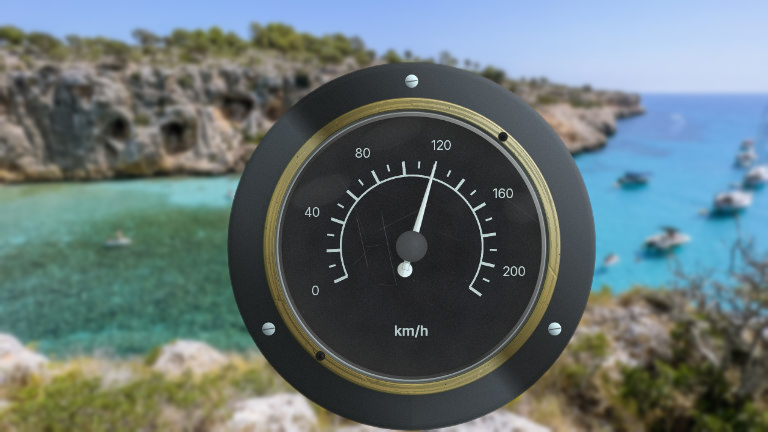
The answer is 120 km/h
